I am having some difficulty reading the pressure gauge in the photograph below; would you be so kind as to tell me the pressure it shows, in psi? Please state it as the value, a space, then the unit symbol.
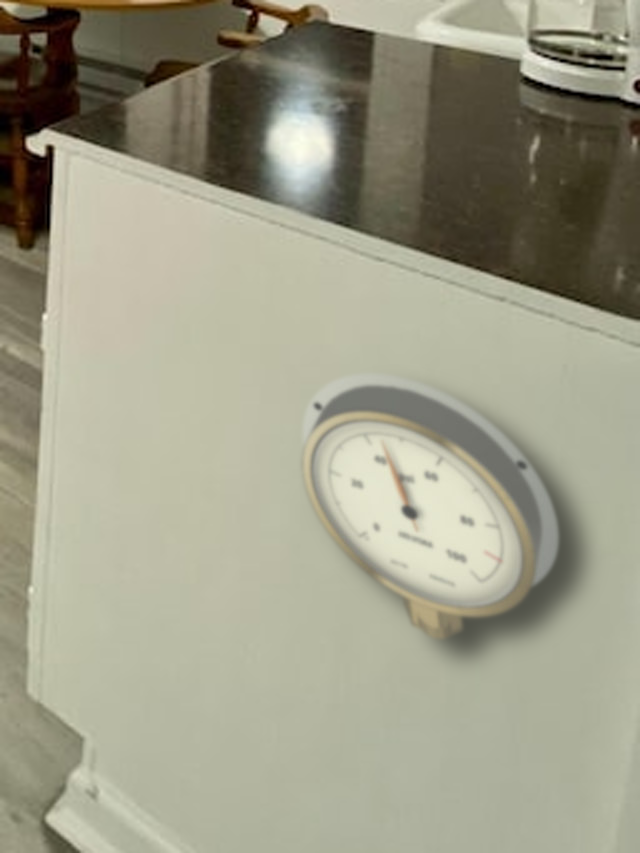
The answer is 45 psi
